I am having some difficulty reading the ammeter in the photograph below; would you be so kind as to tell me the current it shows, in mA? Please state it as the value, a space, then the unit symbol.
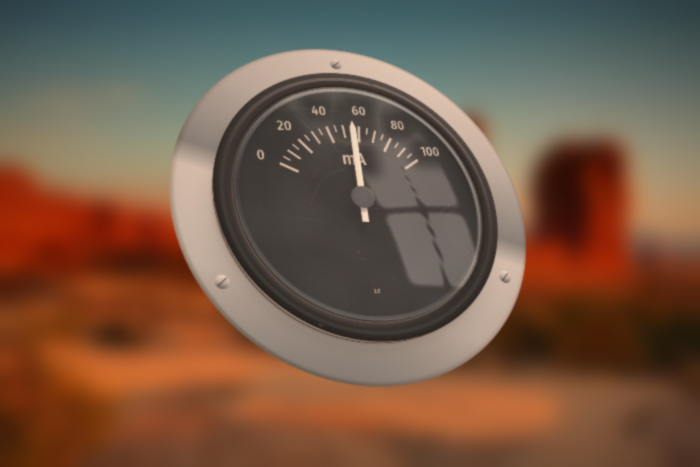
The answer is 55 mA
